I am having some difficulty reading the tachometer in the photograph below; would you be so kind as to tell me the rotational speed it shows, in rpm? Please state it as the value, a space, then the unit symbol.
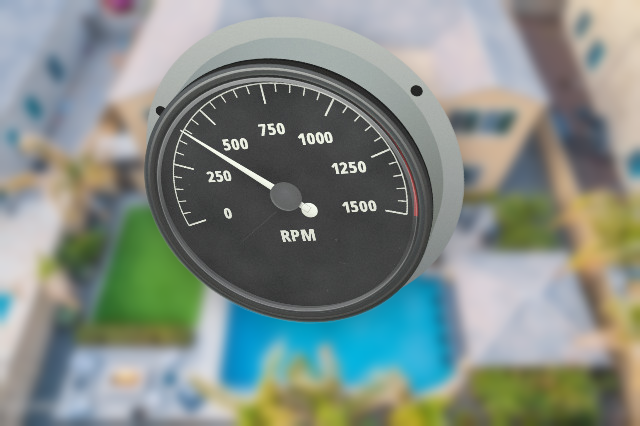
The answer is 400 rpm
